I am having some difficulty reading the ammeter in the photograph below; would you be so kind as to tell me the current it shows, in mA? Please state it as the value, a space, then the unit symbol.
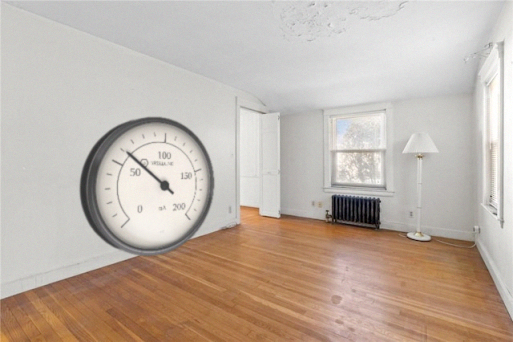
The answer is 60 mA
